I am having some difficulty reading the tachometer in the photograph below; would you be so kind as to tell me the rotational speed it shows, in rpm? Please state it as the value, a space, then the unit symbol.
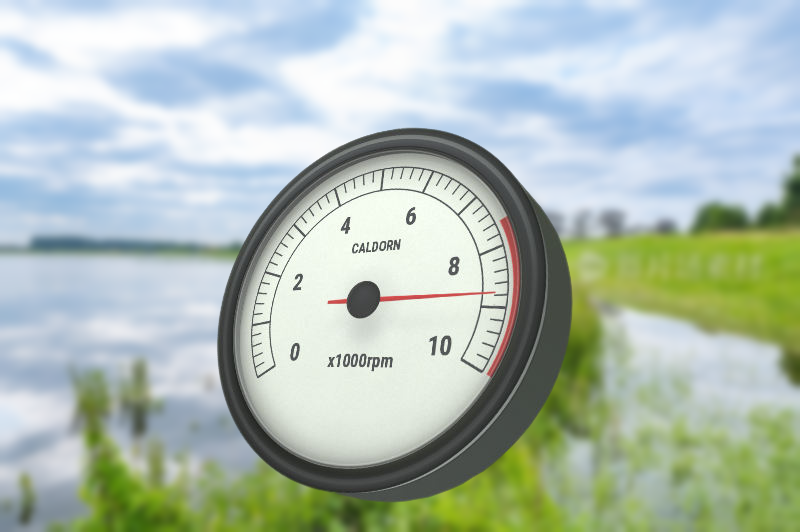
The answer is 8800 rpm
